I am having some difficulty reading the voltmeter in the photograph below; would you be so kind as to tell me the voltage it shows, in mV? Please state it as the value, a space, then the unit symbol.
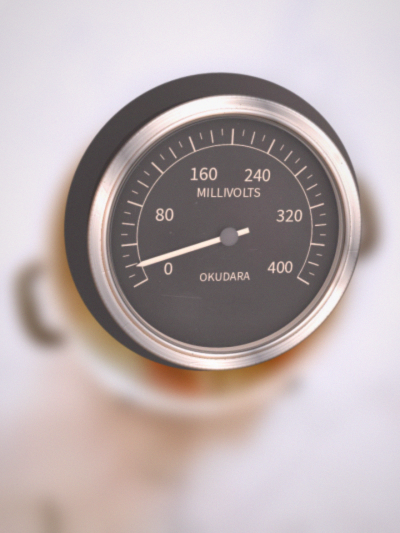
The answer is 20 mV
